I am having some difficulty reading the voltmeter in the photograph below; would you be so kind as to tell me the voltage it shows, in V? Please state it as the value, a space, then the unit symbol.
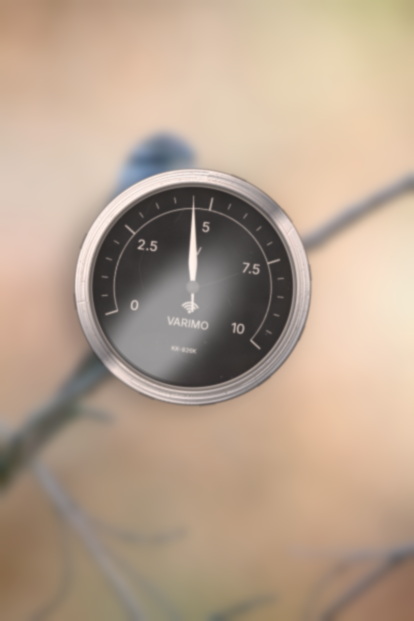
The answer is 4.5 V
